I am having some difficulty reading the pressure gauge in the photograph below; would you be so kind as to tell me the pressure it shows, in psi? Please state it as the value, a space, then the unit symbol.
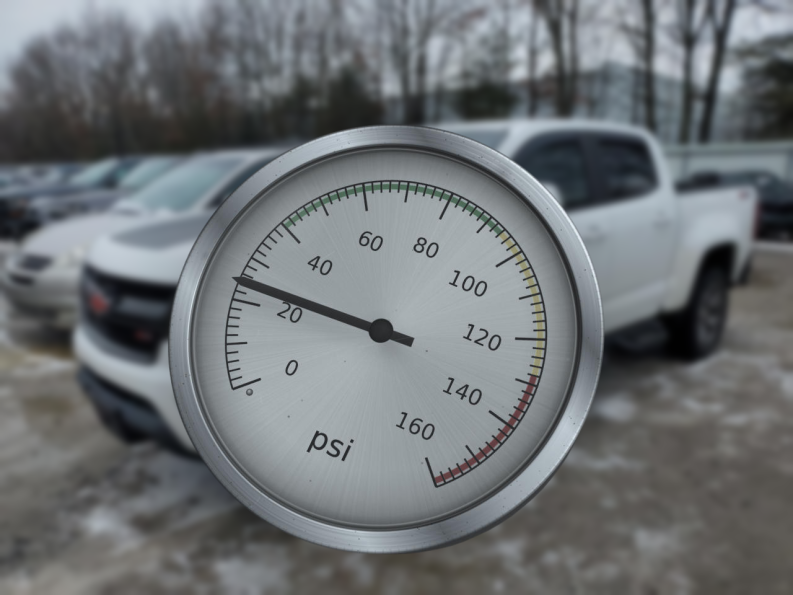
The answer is 24 psi
